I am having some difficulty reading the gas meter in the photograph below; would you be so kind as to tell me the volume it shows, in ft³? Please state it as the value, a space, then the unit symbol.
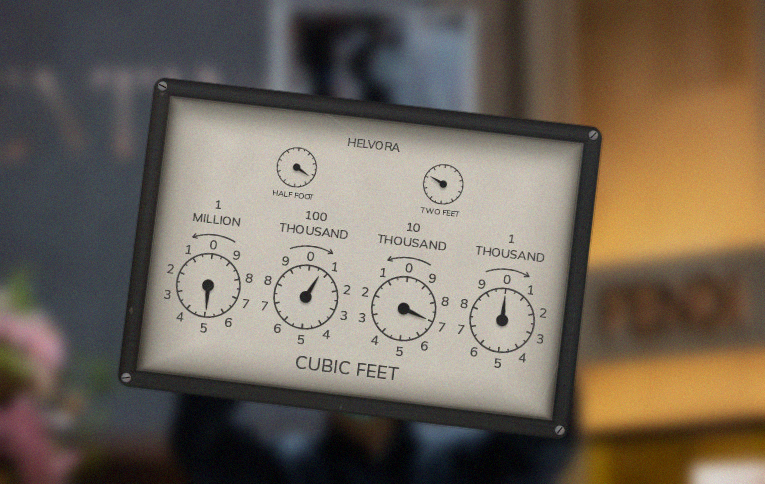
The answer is 507000 ft³
